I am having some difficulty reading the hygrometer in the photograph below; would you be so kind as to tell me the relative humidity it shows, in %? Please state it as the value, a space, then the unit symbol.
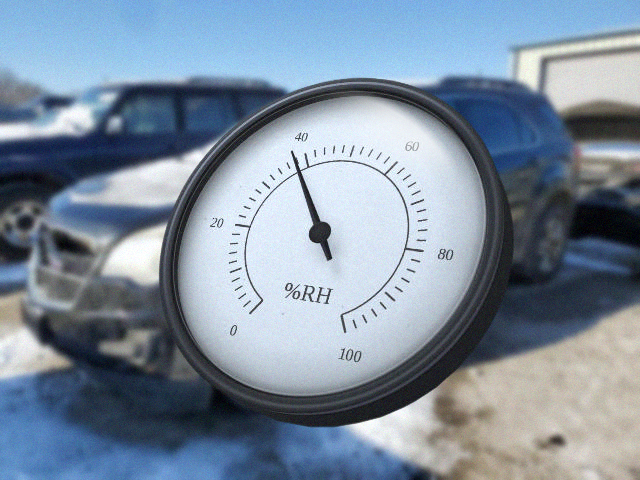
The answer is 38 %
